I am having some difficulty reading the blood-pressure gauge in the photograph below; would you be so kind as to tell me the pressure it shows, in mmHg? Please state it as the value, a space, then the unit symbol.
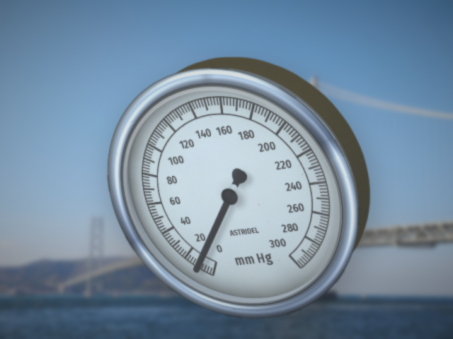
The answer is 10 mmHg
